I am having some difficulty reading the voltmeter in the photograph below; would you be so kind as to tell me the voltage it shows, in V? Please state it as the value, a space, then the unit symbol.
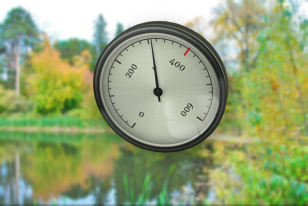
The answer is 310 V
